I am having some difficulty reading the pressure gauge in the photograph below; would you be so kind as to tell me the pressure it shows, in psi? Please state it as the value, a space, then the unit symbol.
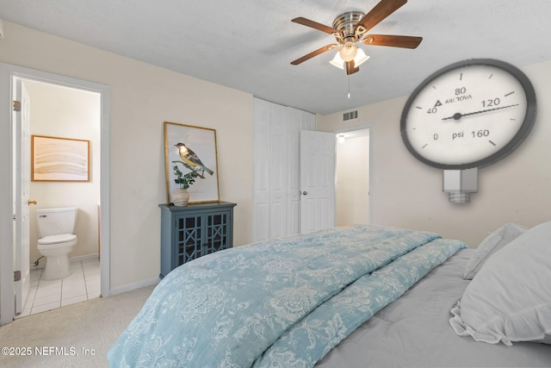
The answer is 130 psi
